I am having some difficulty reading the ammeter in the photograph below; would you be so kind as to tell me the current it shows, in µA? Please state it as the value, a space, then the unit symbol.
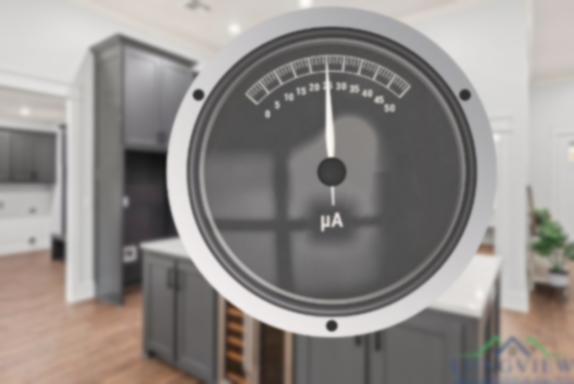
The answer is 25 µA
